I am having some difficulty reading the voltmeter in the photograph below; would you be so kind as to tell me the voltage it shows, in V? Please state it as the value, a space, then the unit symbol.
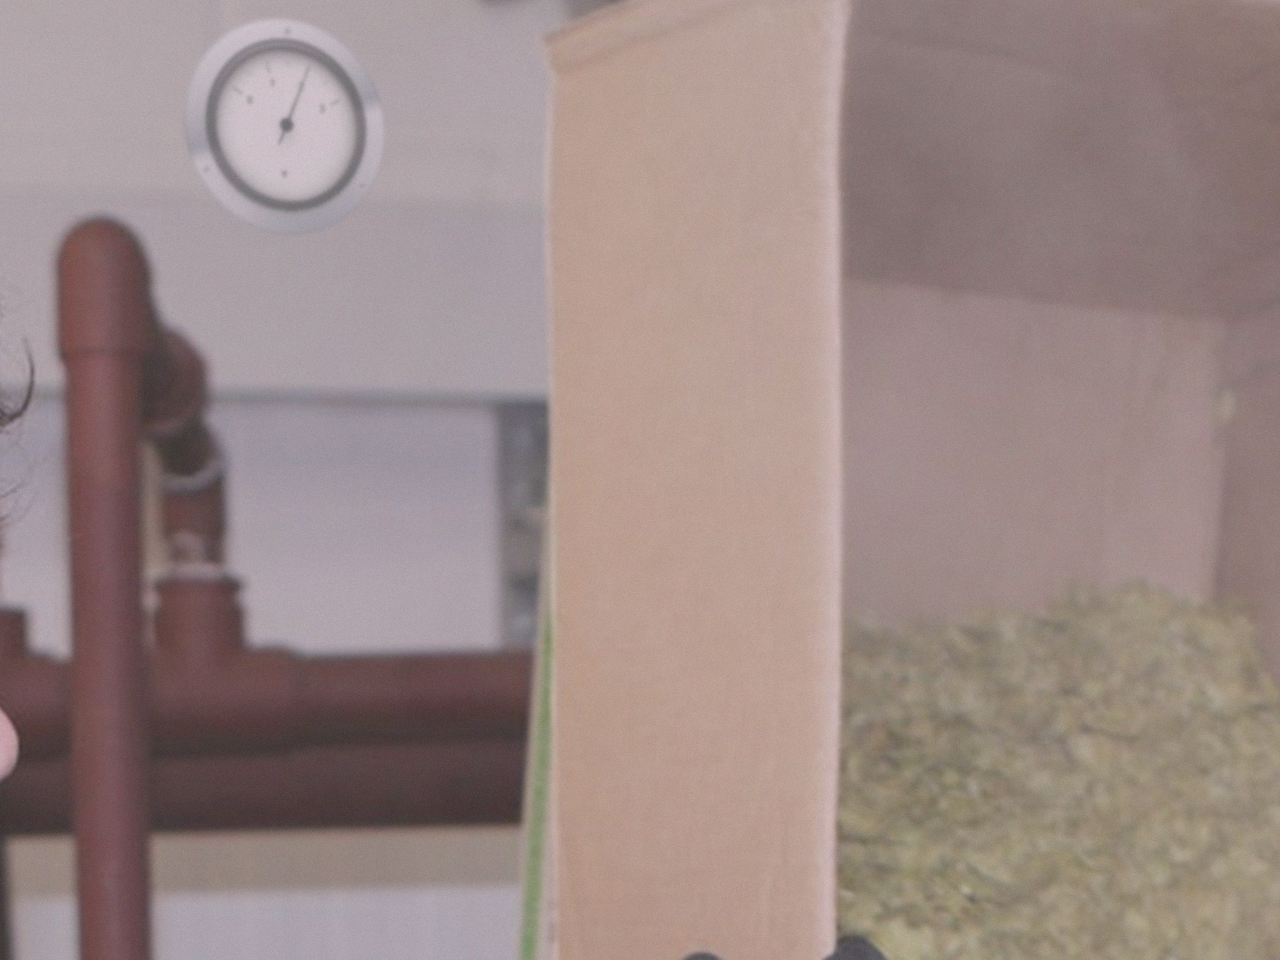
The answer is 2 V
